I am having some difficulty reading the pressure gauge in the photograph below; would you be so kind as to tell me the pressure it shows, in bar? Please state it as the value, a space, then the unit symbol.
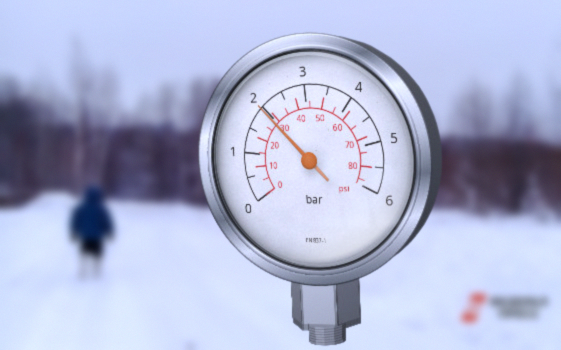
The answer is 2 bar
